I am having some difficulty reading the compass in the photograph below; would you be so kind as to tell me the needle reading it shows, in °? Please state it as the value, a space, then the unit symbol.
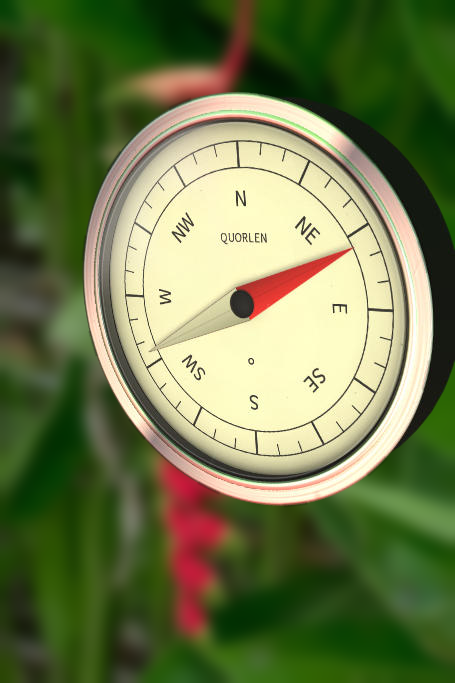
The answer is 65 °
